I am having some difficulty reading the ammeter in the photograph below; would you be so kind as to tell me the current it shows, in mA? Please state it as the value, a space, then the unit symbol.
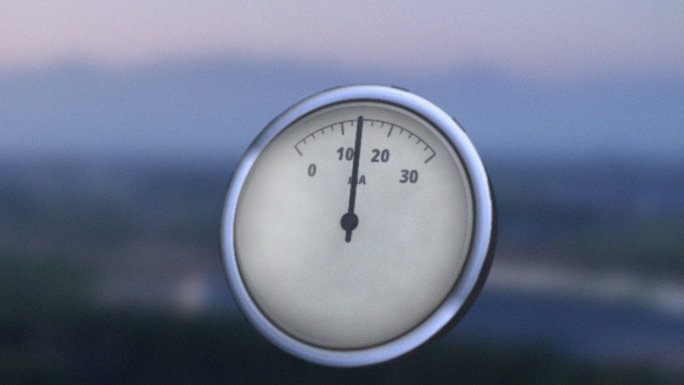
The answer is 14 mA
